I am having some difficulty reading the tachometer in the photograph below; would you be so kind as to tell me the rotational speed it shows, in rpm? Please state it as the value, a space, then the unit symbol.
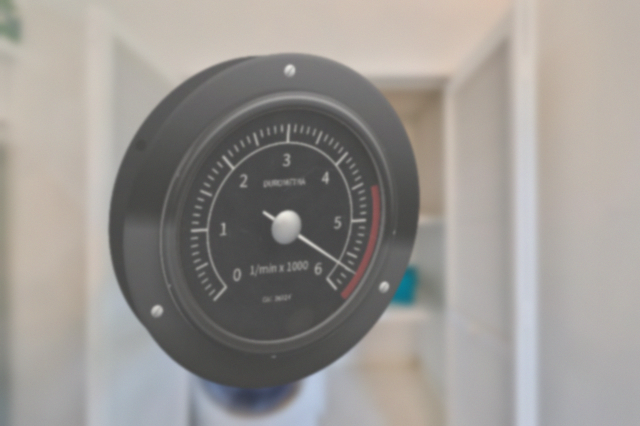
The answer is 5700 rpm
